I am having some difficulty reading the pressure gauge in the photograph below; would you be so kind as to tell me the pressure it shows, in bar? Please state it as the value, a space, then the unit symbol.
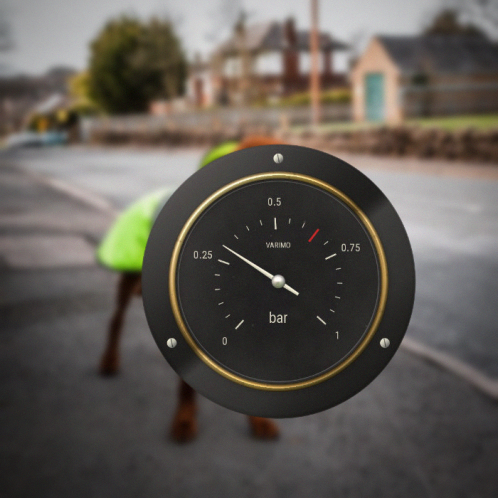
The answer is 0.3 bar
